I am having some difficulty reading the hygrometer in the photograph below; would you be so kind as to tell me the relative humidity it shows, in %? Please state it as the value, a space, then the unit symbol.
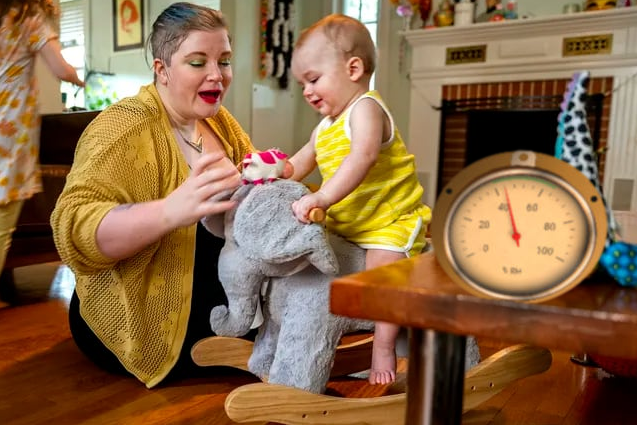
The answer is 44 %
